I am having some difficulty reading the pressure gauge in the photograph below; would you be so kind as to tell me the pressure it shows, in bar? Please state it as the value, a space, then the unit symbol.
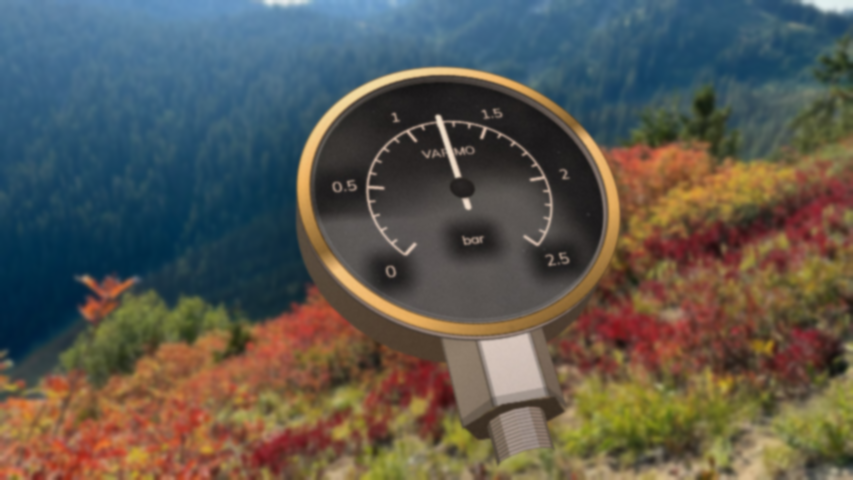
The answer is 1.2 bar
